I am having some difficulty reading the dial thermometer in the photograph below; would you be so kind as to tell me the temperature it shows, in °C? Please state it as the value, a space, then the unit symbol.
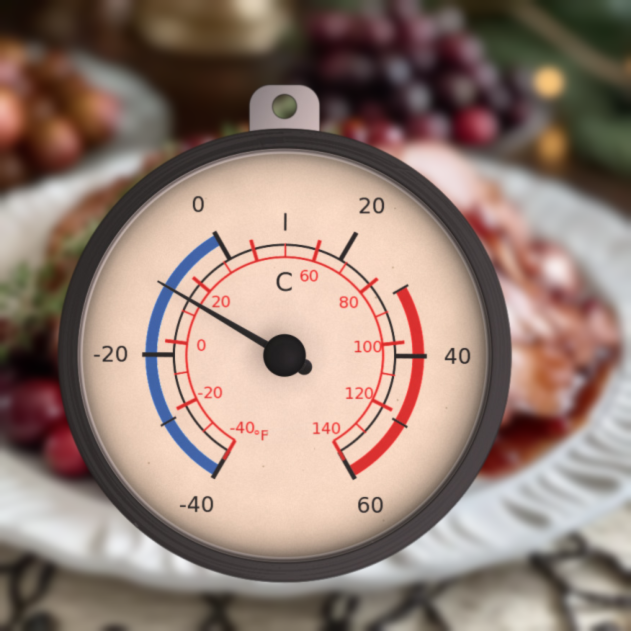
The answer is -10 °C
